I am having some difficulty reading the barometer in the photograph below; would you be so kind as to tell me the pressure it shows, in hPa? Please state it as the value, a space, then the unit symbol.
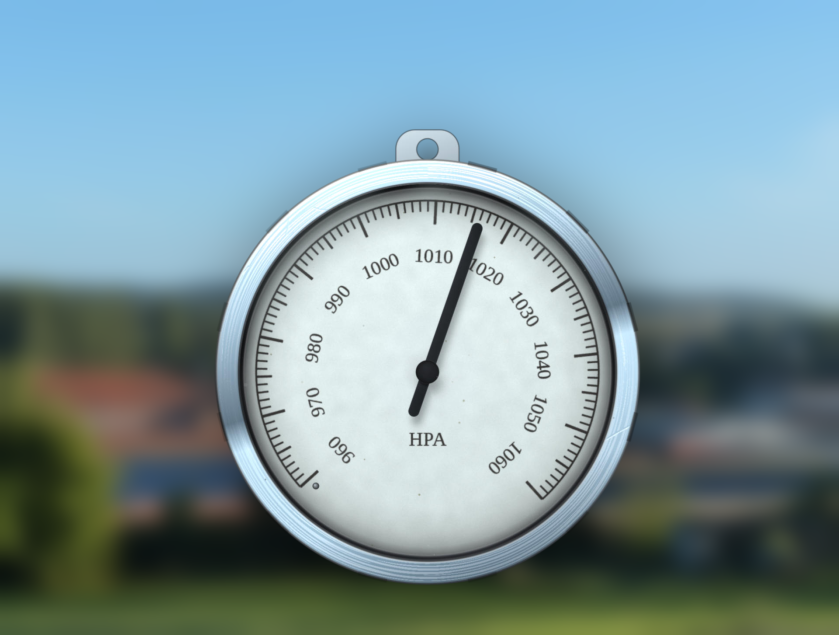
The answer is 1016 hPa
